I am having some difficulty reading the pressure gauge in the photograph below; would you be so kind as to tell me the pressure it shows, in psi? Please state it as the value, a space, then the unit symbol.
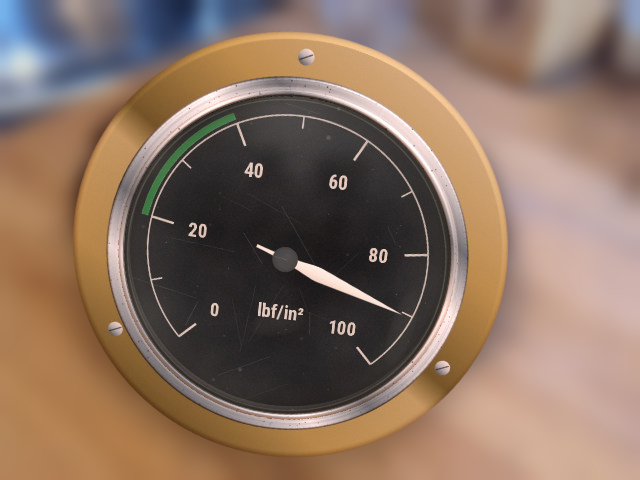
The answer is 90 psi
